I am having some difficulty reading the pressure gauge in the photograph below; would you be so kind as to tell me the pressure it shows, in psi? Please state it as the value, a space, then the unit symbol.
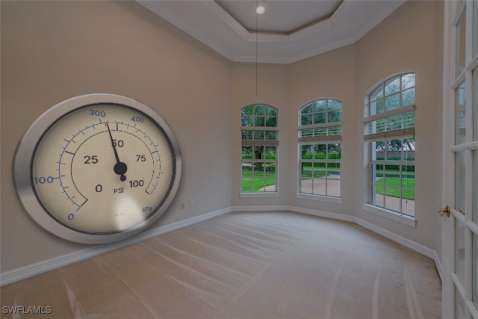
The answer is 45 psi
